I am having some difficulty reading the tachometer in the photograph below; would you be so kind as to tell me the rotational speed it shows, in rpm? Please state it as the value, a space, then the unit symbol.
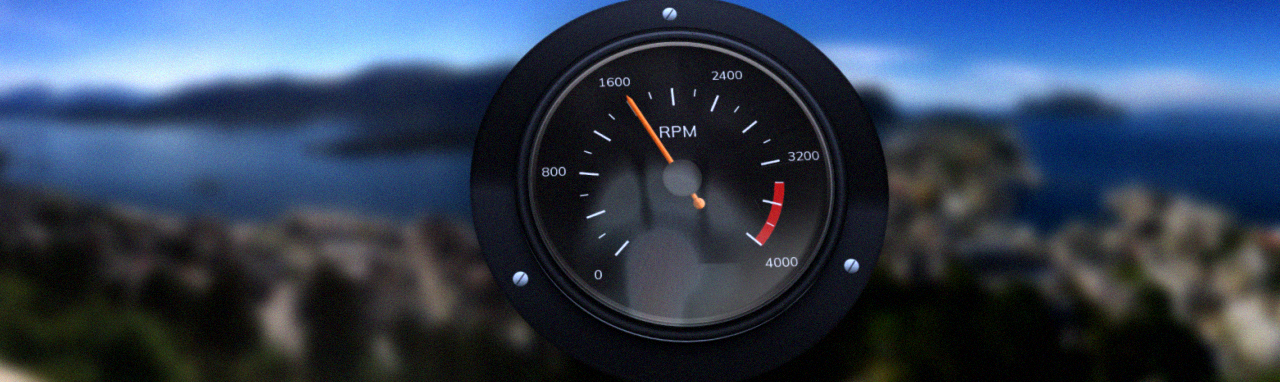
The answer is 1600 rpm
